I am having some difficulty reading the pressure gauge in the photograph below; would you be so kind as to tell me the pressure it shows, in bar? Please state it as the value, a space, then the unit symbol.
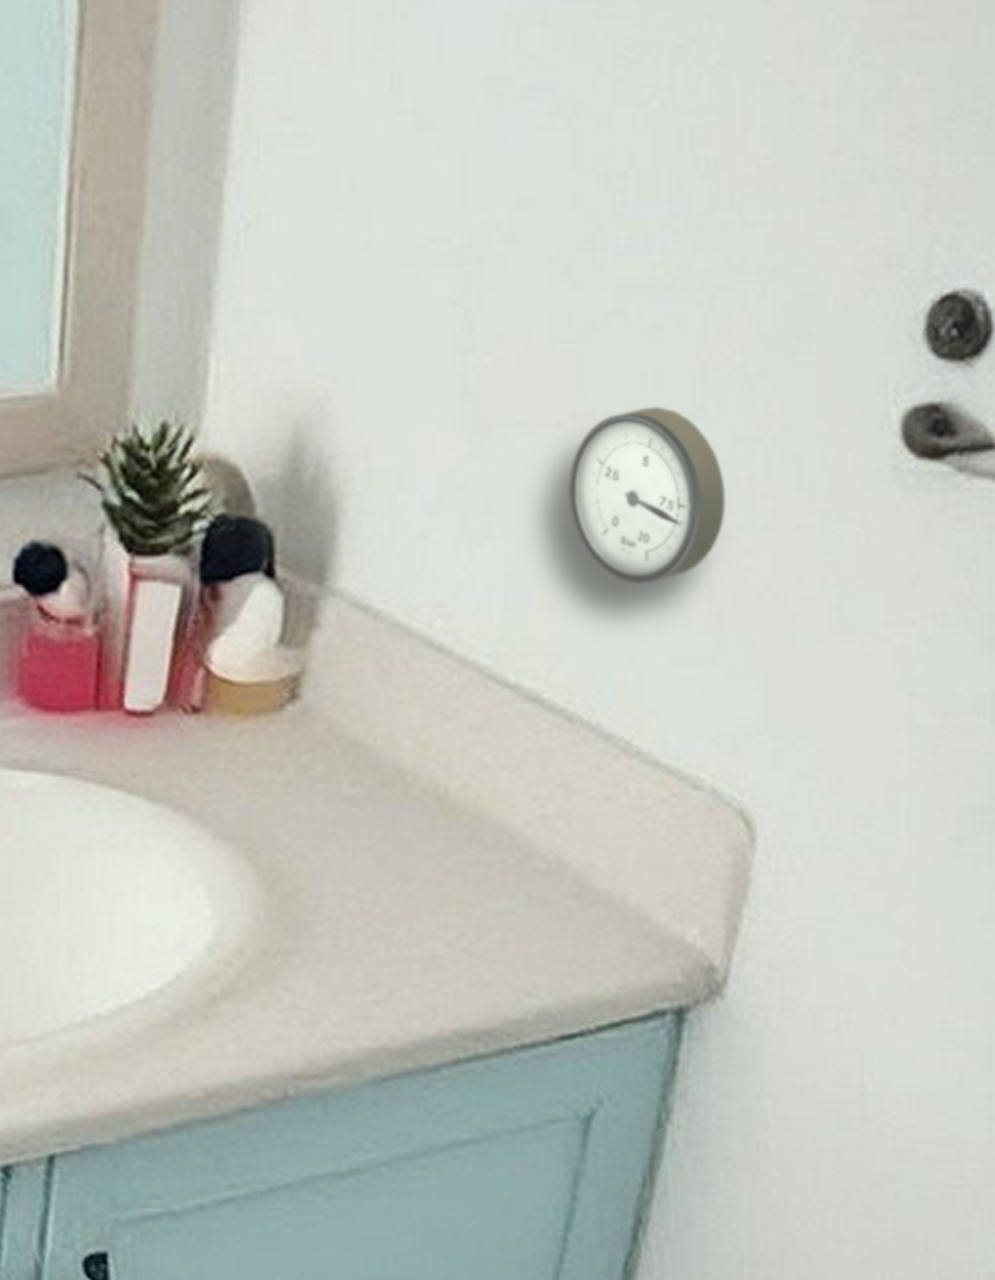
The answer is 8 bar
